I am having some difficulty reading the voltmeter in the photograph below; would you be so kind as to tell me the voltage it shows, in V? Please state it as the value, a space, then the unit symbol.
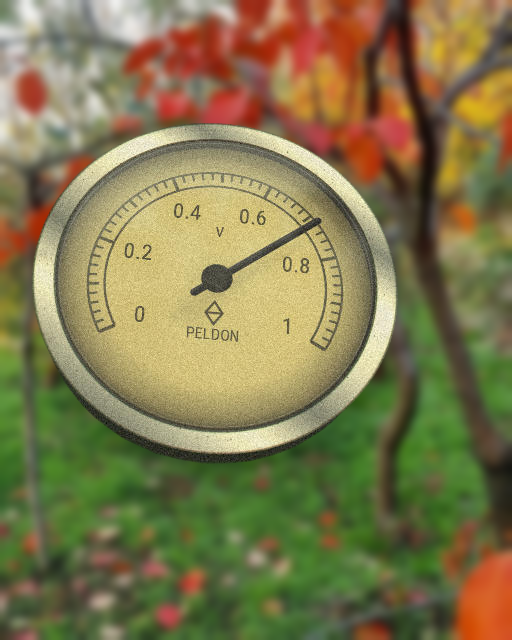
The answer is 0.72 V
